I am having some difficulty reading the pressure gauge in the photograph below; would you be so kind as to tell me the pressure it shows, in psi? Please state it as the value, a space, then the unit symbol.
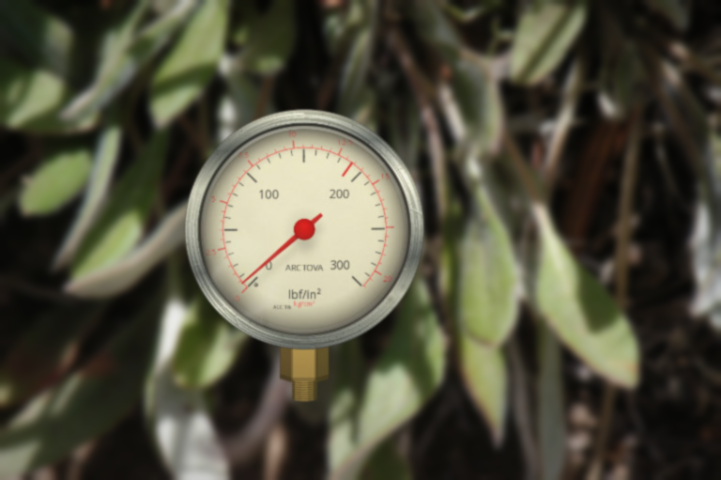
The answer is 5 psi
